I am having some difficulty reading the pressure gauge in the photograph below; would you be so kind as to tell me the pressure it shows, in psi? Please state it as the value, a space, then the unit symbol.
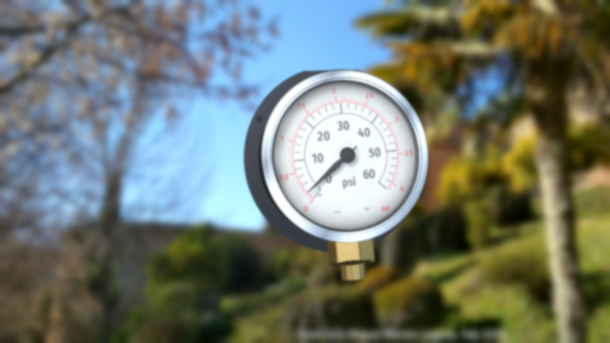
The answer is 2 psi
